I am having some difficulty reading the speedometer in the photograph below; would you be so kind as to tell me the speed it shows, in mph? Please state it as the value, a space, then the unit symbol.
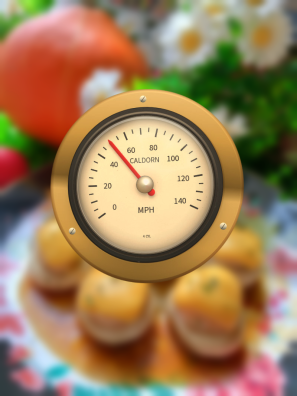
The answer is 50 mph
